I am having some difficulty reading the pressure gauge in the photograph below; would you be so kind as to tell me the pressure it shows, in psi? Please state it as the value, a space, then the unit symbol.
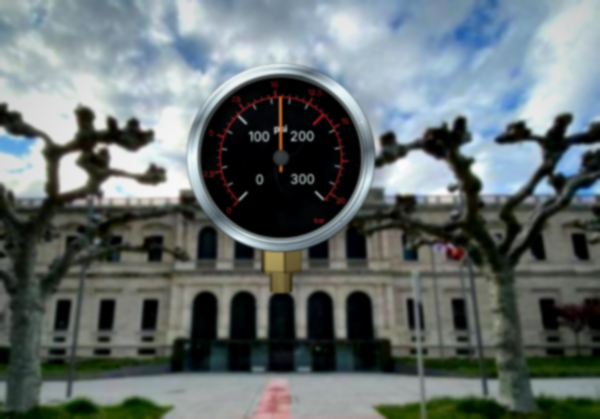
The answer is 150 psi
